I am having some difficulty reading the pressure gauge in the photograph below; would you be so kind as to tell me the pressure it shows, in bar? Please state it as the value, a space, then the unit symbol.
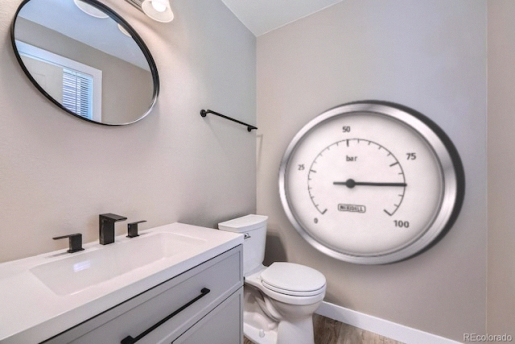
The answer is 85 bar
